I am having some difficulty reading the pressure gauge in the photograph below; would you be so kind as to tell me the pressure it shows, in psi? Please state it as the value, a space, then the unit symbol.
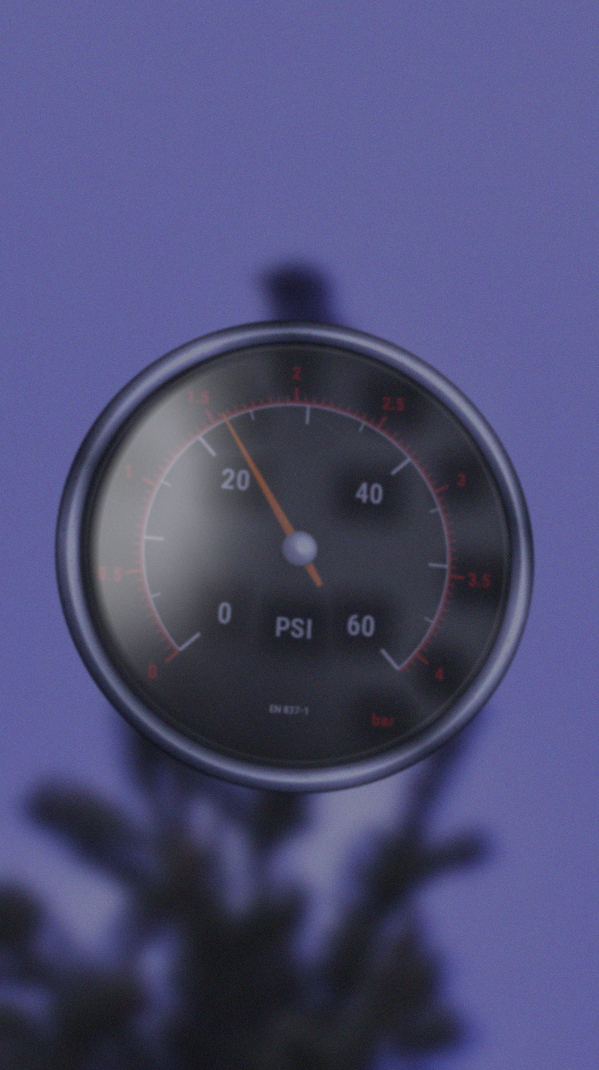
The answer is 22.5 psi
